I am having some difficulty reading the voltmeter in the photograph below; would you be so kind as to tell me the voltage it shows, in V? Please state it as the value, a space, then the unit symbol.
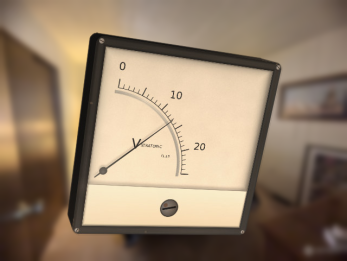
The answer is 13 V
